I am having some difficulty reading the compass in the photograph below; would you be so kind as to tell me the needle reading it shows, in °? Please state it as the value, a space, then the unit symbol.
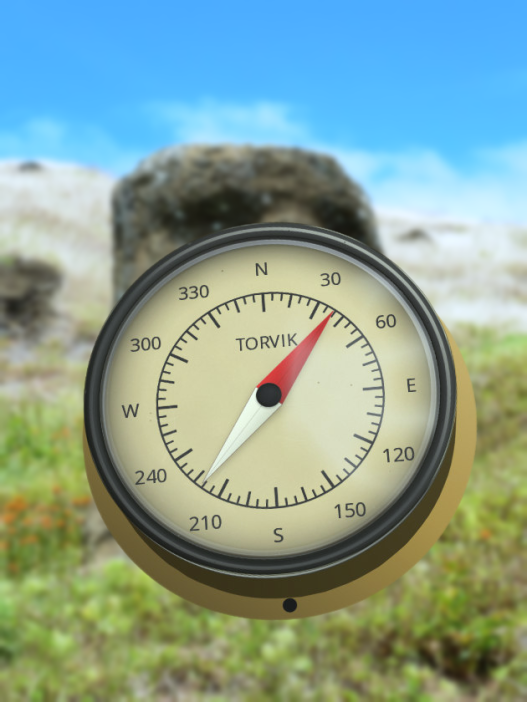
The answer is 40 °
